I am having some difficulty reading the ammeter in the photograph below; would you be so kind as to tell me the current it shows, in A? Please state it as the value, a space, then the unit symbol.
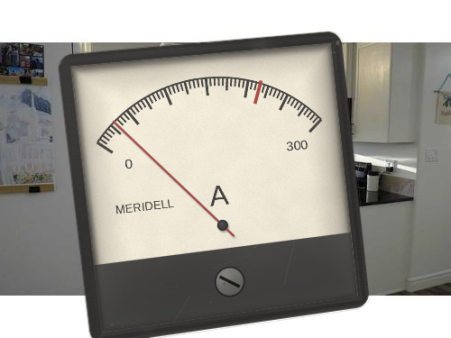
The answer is 30 A
